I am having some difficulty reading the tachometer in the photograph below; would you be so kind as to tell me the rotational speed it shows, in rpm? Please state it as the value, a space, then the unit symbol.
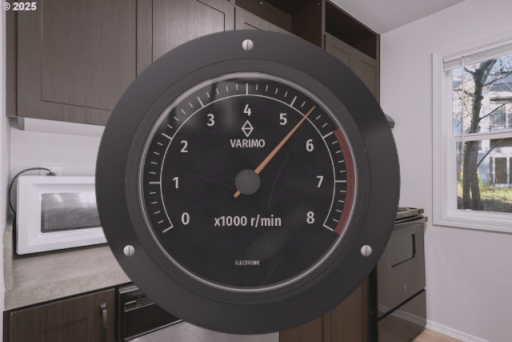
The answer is 5400 rpm
